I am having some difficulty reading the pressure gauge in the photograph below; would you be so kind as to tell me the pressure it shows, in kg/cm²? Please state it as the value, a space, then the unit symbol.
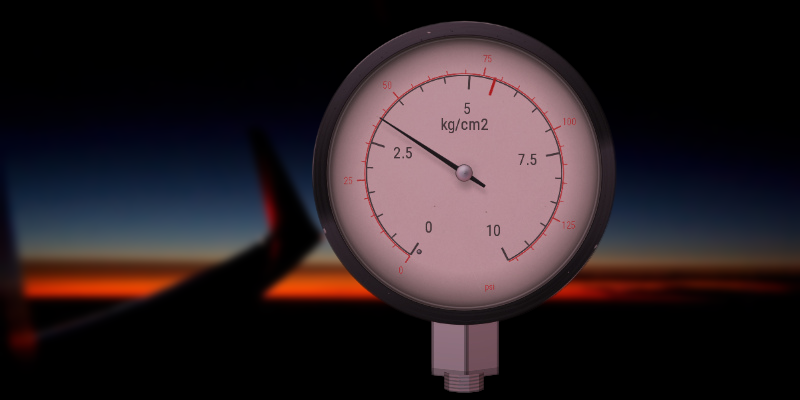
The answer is 3 kg/cm²
